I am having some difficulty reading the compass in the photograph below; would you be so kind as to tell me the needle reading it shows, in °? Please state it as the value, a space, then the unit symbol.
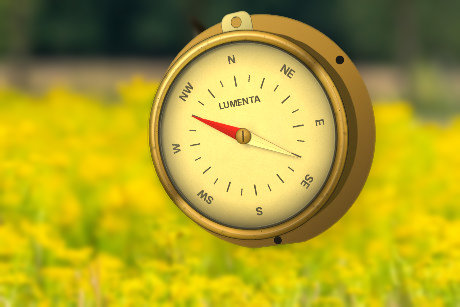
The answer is 300 °
